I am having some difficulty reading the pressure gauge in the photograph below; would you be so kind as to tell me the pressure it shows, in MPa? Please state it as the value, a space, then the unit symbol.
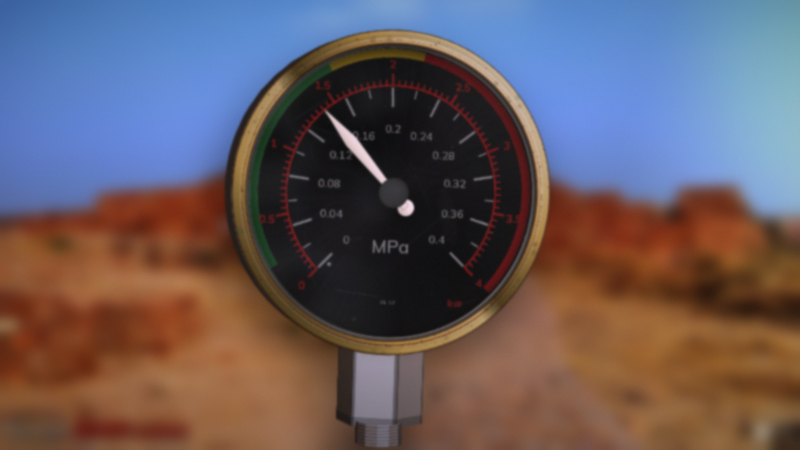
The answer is 0.14 MPa
